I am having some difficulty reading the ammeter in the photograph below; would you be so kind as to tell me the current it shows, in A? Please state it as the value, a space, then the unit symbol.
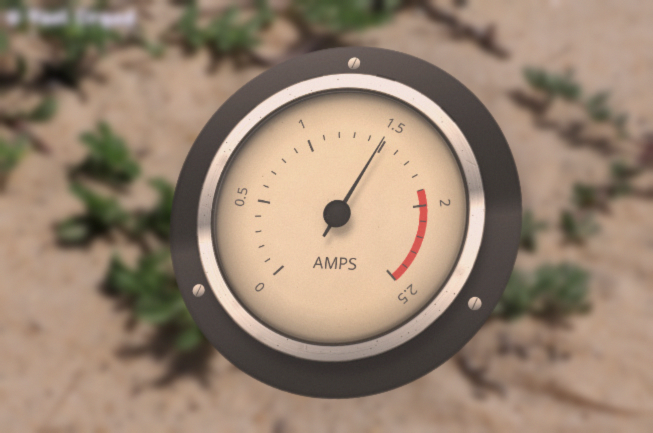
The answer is 1.5 A
